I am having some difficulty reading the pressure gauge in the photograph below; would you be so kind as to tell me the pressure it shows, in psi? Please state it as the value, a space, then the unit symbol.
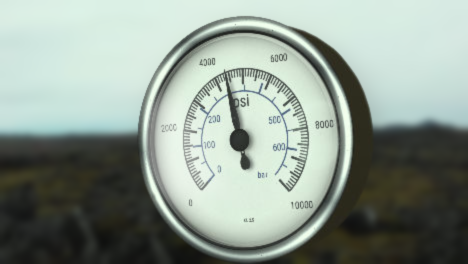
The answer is 4500 psi
